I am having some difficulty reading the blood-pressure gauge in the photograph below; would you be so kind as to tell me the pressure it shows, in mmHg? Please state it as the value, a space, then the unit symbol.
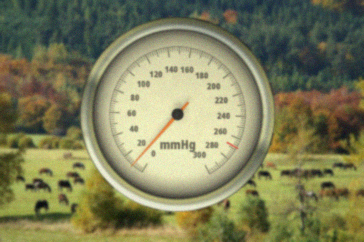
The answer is 10 mmHg
